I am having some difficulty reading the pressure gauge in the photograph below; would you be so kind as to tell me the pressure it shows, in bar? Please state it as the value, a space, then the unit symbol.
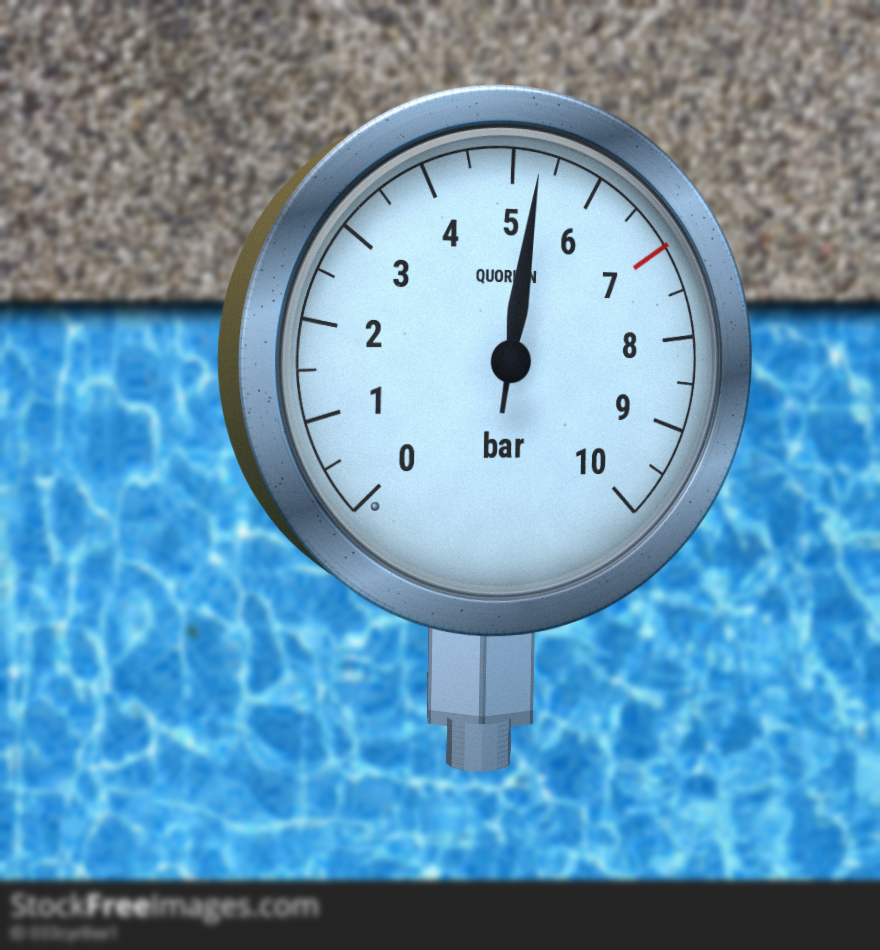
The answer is 5.25 bar
